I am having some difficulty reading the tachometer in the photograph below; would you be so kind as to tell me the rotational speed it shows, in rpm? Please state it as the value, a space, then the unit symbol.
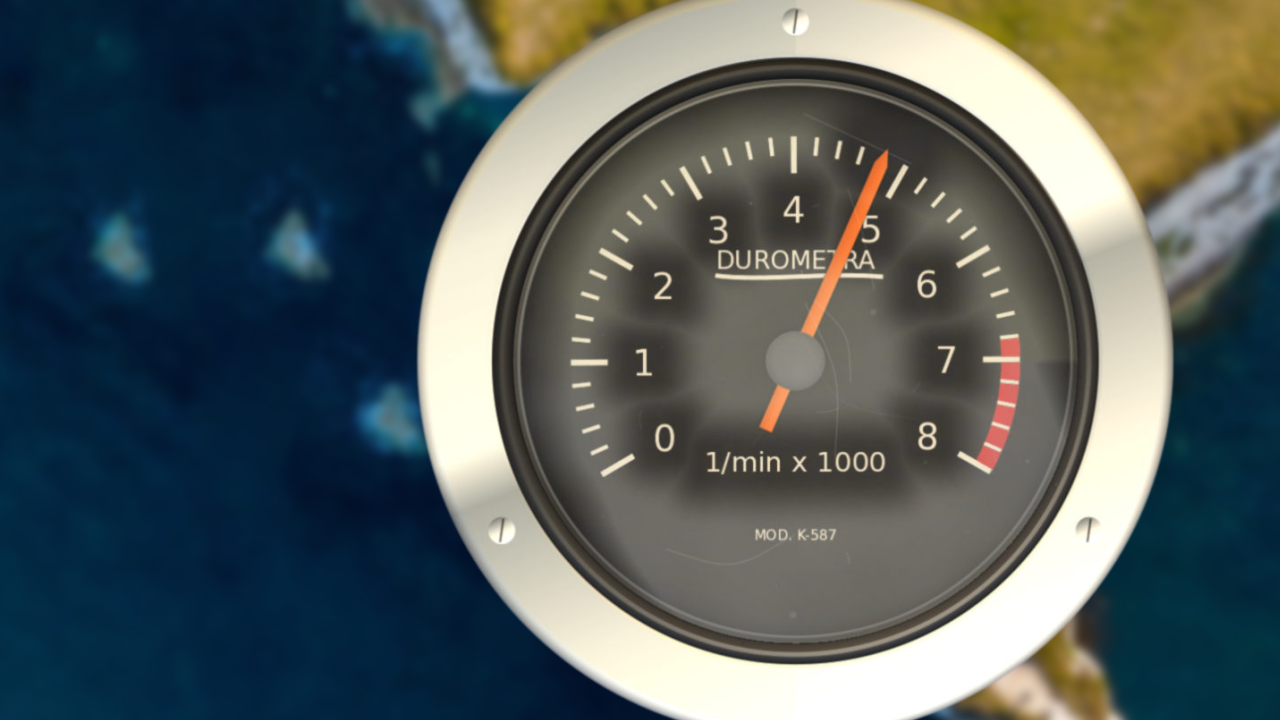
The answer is 4800 rpm
